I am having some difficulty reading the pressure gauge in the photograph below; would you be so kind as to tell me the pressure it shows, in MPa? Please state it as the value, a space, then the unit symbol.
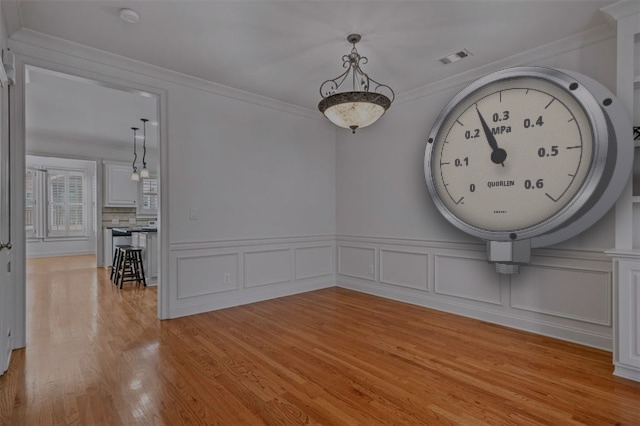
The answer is 0.25 MPa
